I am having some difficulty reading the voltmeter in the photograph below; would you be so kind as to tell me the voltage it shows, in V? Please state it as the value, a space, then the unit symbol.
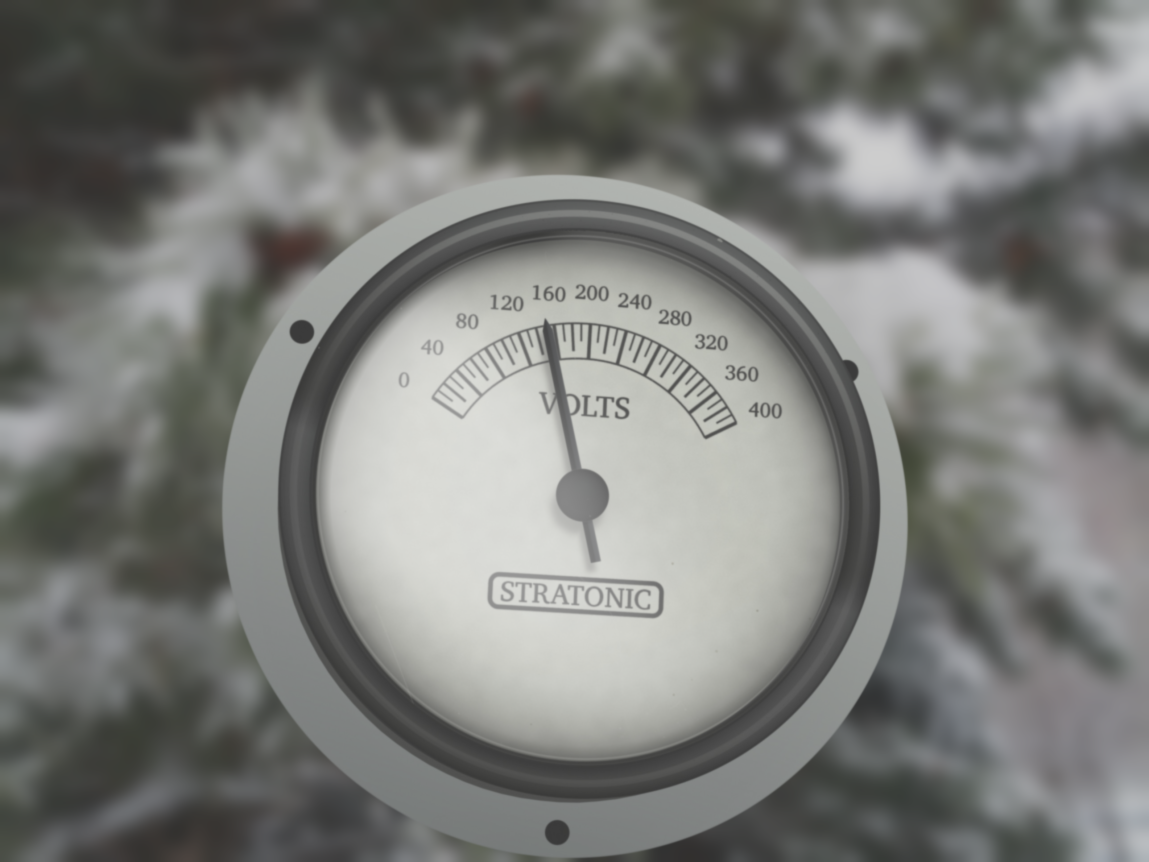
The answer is 150 V
